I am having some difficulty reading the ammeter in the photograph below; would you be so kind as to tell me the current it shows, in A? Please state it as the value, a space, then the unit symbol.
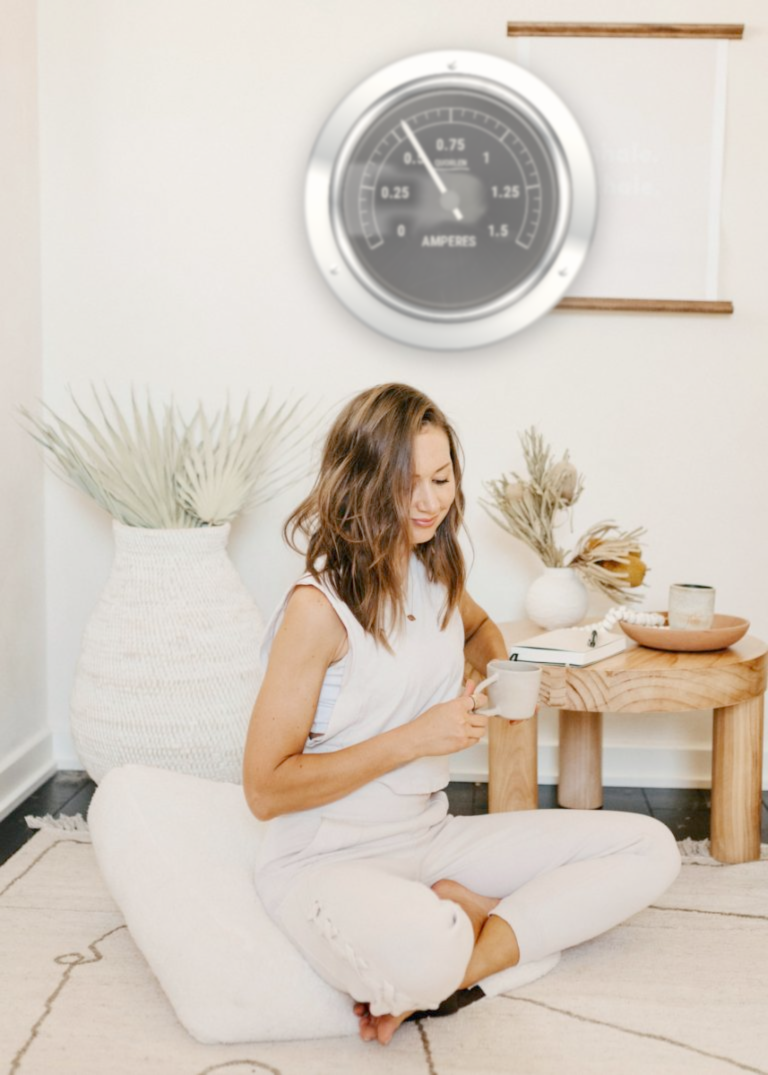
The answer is 0.55 A
